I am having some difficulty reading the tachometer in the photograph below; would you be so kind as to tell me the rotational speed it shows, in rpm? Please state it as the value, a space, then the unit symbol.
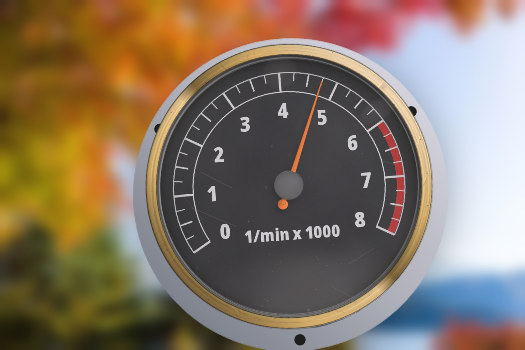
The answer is 4750 rpm
